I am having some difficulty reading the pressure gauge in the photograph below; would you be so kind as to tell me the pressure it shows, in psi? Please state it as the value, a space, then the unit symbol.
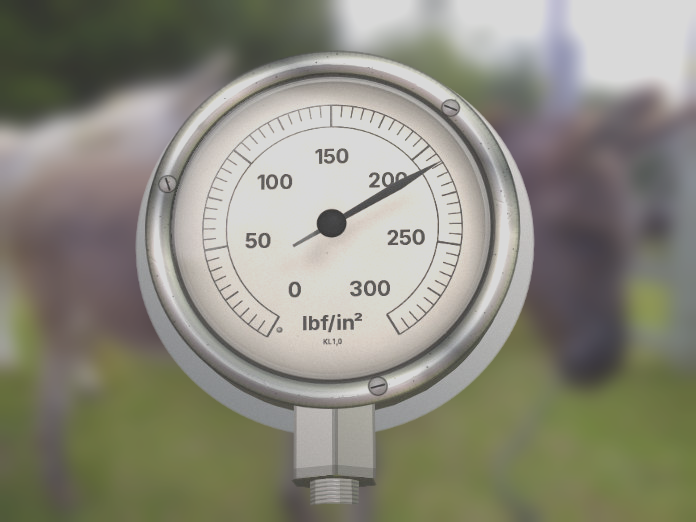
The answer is 210 psi
